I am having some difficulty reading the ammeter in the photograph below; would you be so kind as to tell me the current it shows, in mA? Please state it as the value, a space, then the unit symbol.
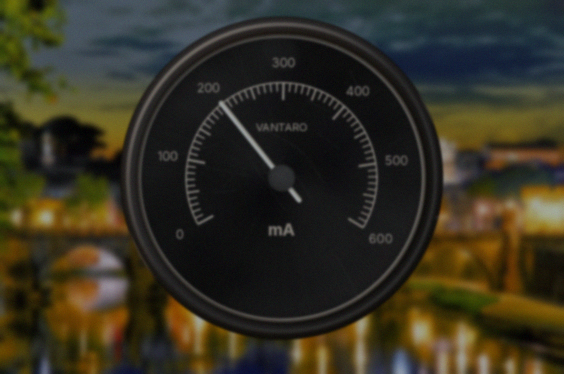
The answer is 200 mA
